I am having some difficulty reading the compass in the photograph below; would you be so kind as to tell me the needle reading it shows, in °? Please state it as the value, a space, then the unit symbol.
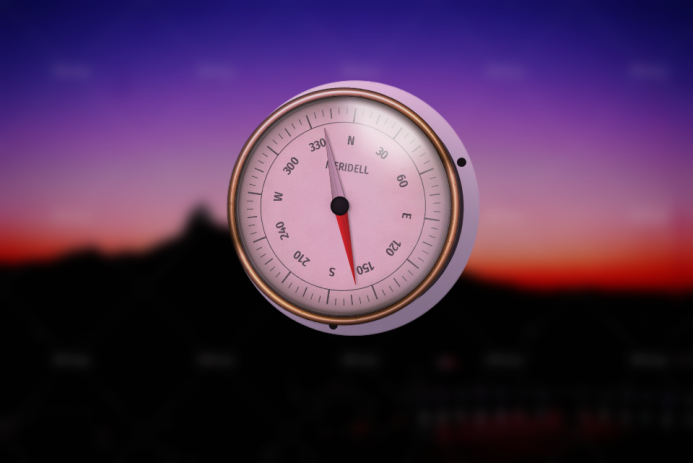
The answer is 160 °
